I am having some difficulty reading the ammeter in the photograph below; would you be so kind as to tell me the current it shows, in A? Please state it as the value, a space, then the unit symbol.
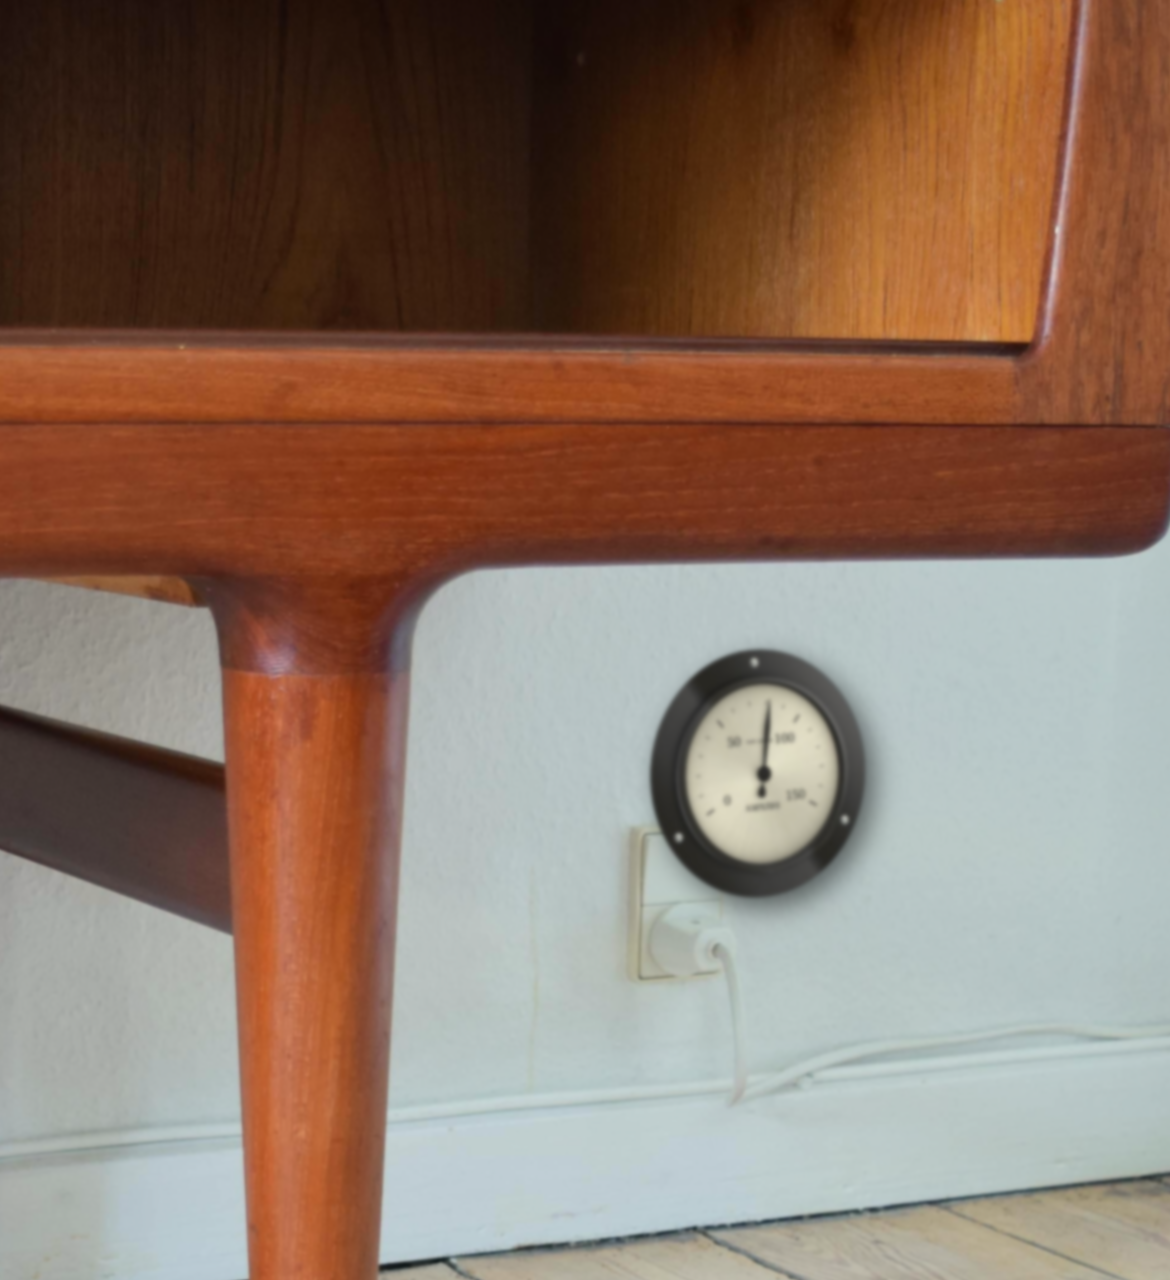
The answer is 80 A
